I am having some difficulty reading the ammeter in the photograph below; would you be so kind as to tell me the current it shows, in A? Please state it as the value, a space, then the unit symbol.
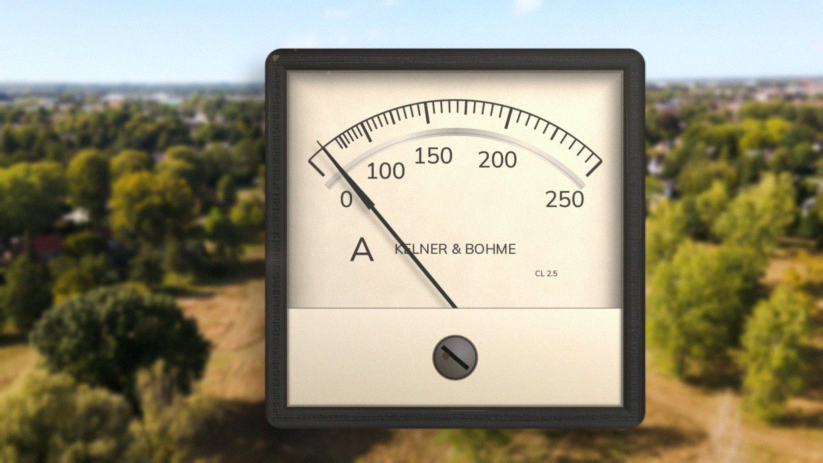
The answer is 50 A
